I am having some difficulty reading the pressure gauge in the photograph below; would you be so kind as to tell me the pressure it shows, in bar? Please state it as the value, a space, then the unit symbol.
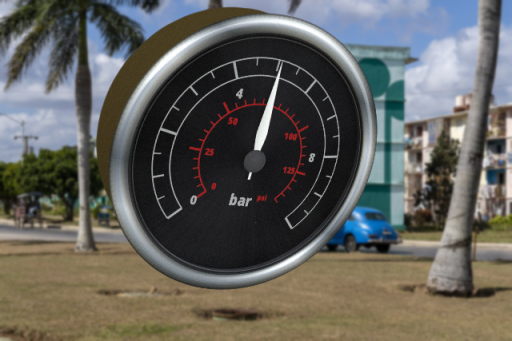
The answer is 5 bar
